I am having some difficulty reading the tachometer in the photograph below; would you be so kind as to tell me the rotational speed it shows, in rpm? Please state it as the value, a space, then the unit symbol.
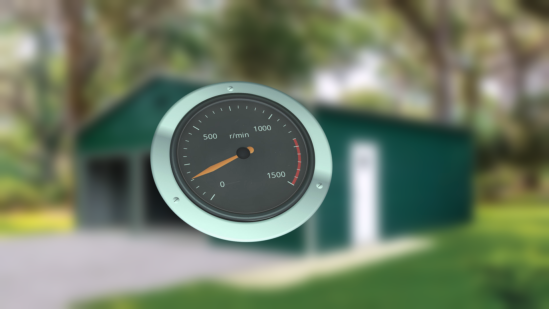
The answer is 150 rpm
